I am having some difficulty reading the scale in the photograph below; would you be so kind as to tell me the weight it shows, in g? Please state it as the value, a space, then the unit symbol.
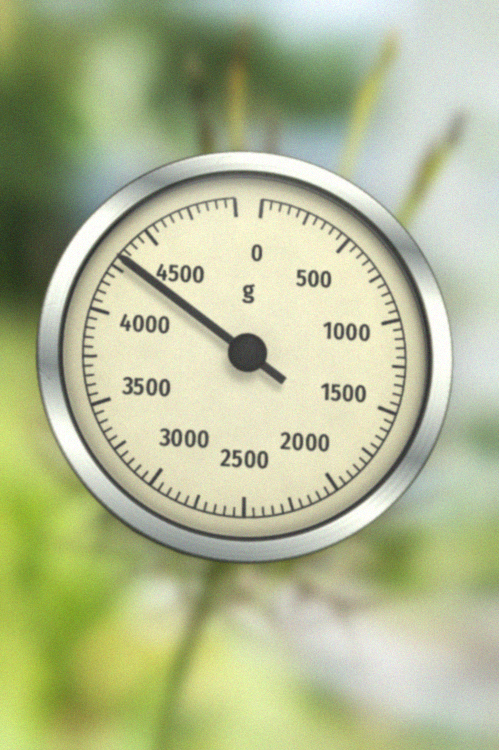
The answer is 4300 g
